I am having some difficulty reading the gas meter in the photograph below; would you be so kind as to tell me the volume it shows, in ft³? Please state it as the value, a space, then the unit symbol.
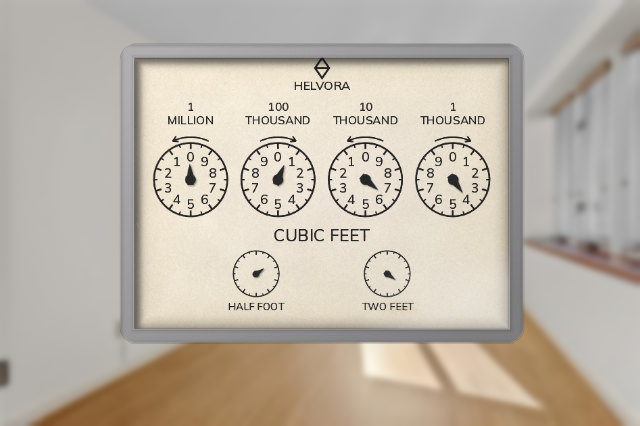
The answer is 6400 ft³
